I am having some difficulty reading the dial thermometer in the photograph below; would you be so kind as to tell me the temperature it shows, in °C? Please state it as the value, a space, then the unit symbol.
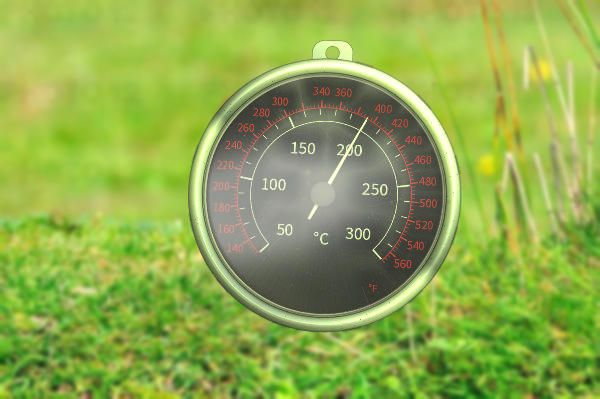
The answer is 200 °C
